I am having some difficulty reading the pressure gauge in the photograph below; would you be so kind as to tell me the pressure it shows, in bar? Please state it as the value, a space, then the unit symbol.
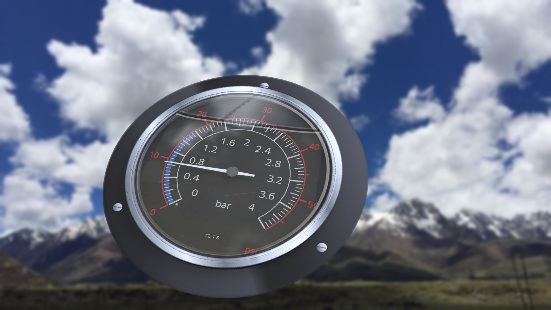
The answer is 0.6 bar
